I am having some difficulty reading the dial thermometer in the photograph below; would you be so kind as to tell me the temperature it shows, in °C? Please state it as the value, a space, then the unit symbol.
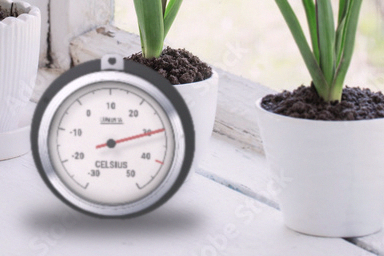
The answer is 30 °C
